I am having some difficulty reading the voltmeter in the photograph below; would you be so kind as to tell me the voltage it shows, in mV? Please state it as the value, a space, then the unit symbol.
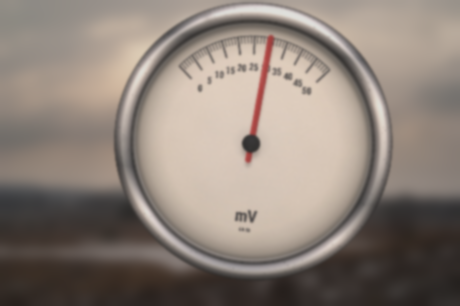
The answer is 30 mV
